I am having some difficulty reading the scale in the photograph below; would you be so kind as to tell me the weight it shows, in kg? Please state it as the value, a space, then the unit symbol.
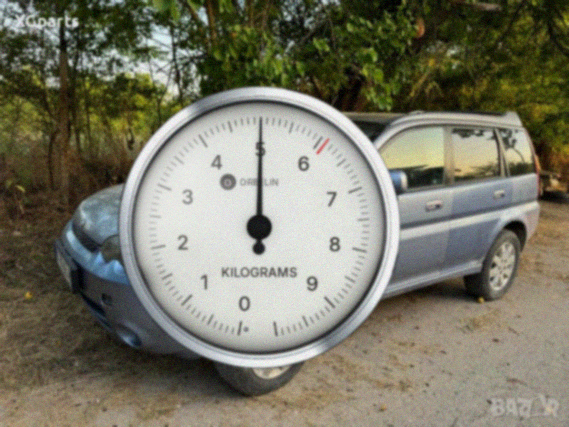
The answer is 5 kg
